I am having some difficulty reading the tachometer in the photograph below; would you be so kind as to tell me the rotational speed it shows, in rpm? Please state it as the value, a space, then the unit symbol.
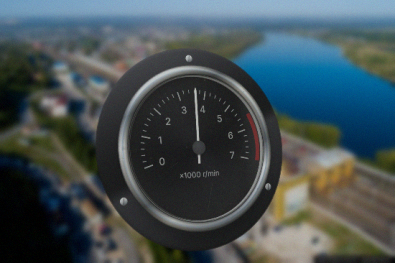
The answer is 3600 rpm
